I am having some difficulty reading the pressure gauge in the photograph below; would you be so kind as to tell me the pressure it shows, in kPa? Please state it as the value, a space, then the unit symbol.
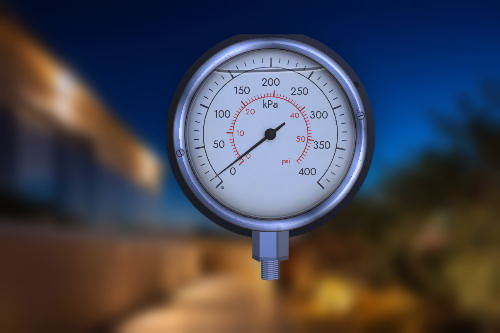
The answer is 10 kPa
